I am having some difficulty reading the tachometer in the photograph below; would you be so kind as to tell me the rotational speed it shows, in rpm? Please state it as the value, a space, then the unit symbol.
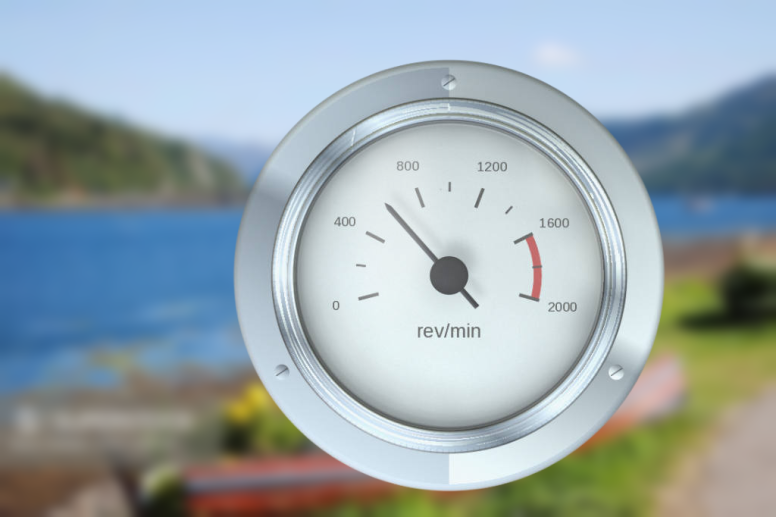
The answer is 600 rpm
